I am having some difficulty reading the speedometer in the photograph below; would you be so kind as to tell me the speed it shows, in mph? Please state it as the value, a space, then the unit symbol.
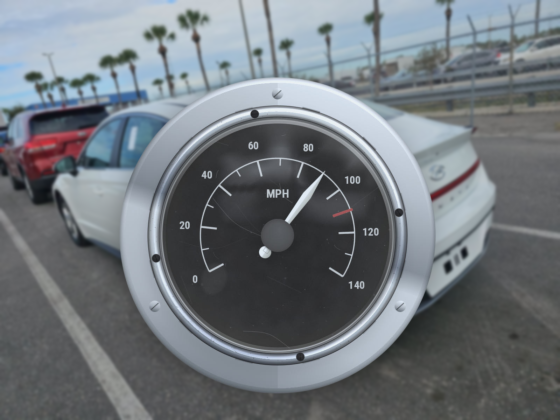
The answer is 90 mph
